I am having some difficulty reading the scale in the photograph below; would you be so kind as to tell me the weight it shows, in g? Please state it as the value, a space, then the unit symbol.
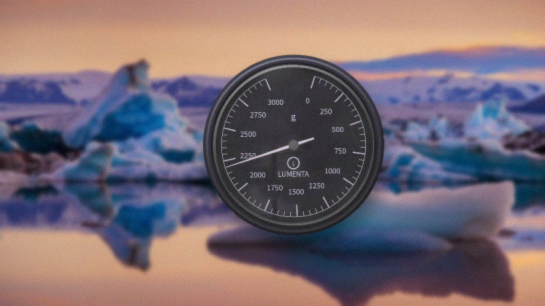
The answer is 2200 g
